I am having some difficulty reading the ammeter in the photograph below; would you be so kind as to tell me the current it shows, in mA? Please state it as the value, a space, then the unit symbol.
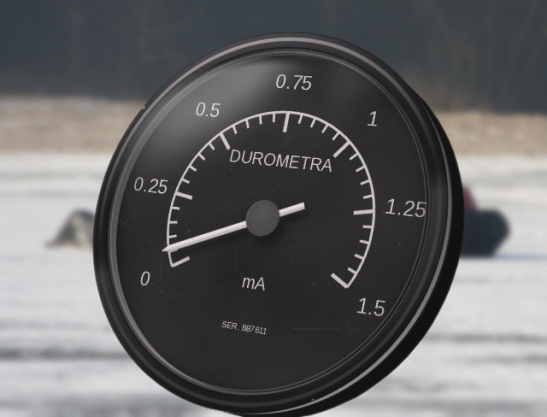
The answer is 0.05 mA
